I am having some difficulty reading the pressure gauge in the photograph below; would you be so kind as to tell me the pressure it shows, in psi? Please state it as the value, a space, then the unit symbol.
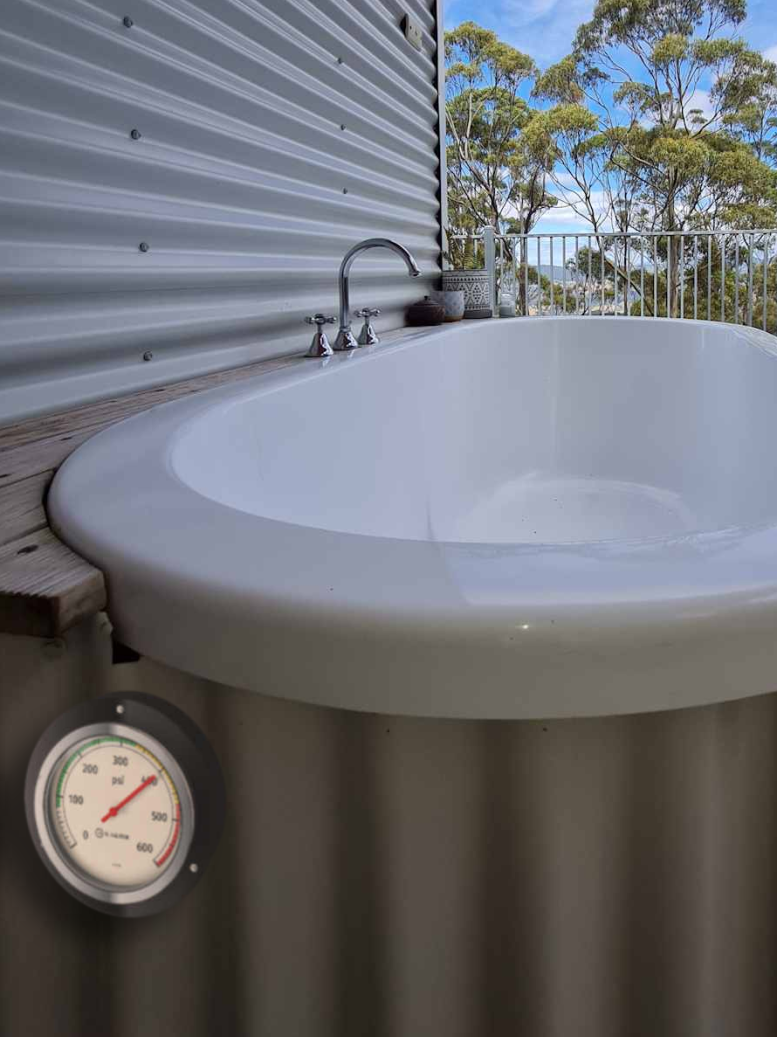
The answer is 400 psi
